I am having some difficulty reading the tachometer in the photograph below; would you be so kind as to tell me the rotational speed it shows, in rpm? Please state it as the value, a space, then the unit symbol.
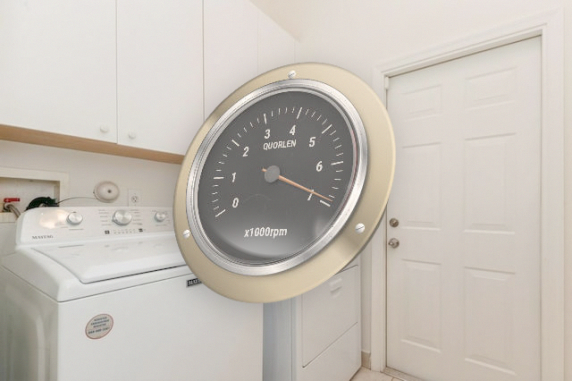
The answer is 6900 rpm
